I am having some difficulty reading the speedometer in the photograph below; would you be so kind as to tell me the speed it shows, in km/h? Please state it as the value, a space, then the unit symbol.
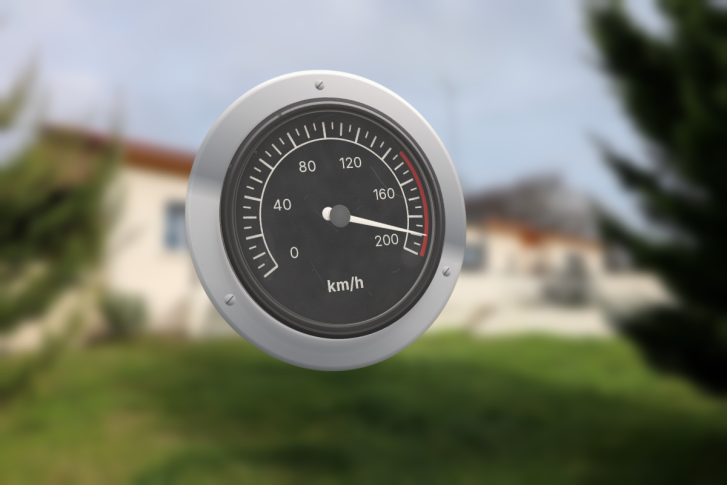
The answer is 190 km/h
